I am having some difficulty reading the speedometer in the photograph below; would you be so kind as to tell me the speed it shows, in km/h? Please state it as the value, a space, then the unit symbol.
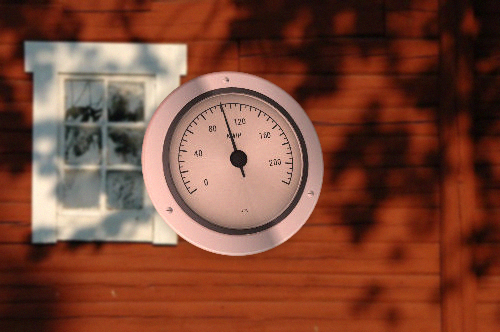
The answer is 100 km/h
